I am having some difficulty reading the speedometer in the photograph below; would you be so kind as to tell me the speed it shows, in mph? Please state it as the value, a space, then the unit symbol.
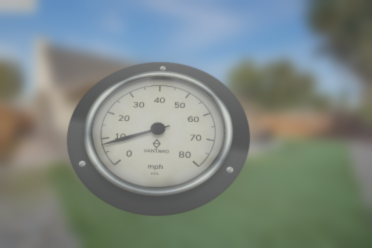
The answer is 7.5 mph
